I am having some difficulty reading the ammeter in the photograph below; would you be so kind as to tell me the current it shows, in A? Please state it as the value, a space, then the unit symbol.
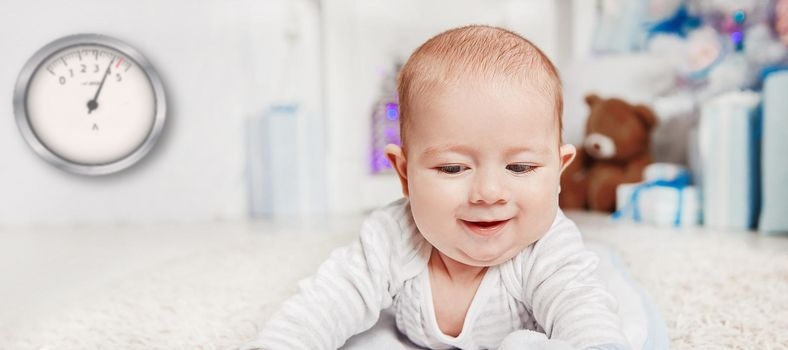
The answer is 4 A
